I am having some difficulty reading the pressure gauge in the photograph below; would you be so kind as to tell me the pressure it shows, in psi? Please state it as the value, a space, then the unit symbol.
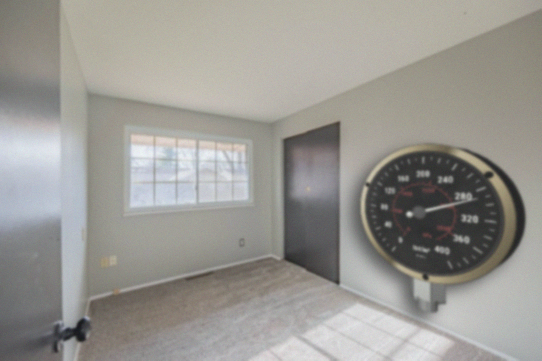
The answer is 290 psi
